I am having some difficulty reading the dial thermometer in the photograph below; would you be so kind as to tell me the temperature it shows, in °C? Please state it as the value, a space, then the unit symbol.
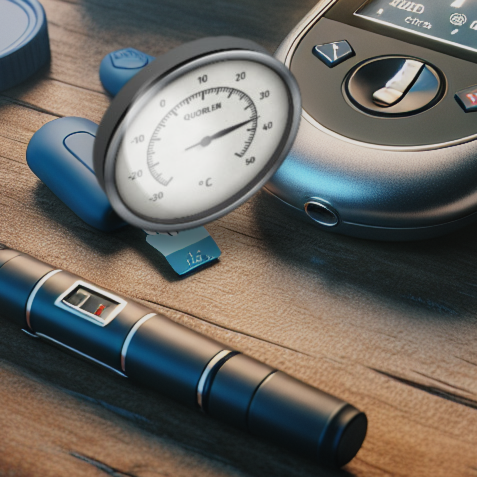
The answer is 35 °C
